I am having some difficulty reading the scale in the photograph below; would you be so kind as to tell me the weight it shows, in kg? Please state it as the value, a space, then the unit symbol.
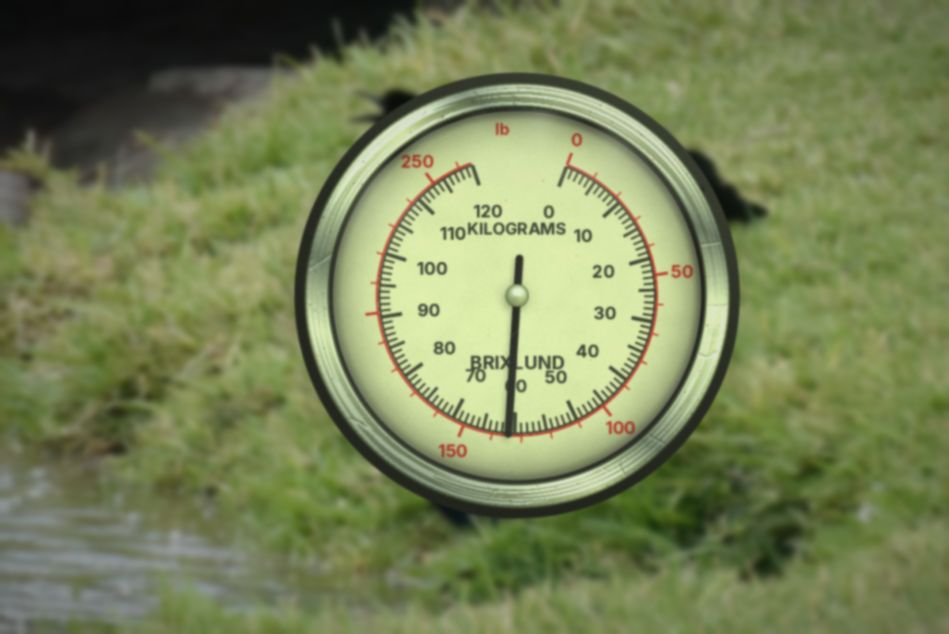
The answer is 61 kg
